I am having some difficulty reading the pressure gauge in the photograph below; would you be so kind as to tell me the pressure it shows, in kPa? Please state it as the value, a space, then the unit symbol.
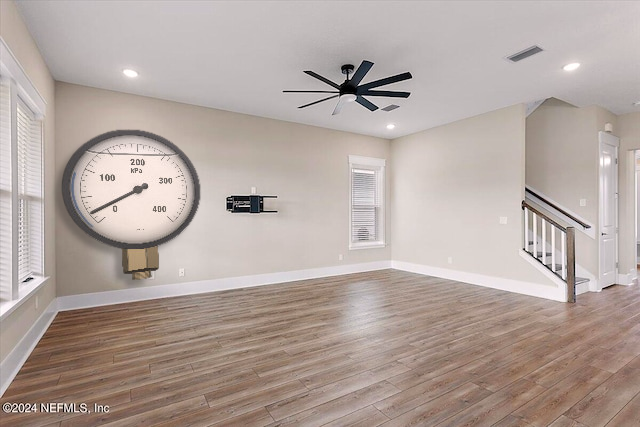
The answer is 20 kPa
